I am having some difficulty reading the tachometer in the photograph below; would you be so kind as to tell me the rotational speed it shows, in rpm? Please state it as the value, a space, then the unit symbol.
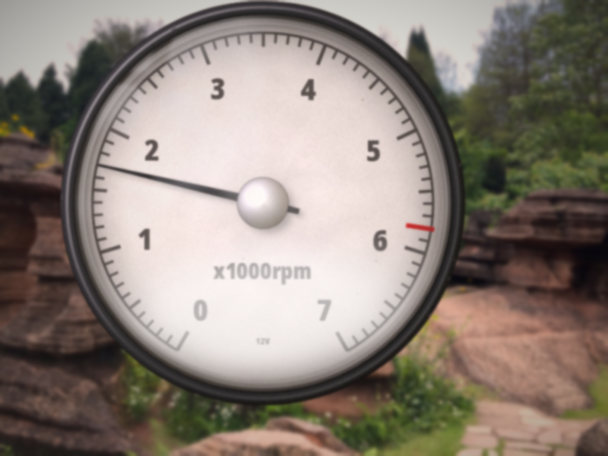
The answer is 1700 rpm
